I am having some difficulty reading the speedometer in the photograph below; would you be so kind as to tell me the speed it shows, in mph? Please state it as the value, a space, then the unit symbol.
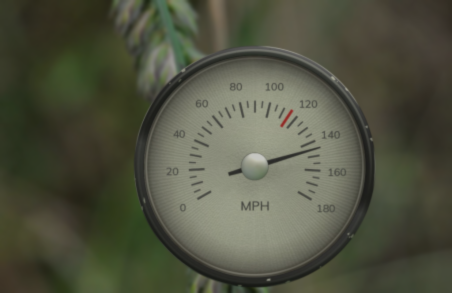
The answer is 145 mph
